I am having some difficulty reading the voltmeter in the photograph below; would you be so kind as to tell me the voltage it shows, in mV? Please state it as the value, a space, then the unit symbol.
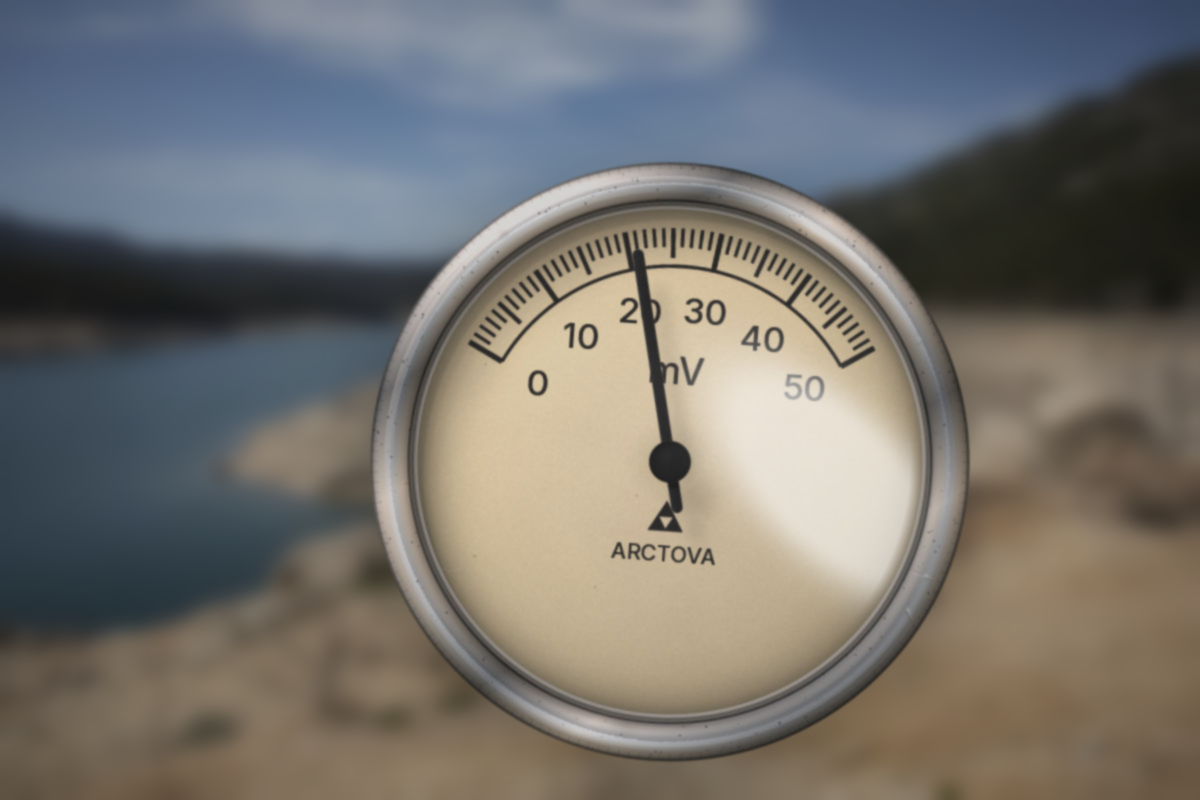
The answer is 21 mV
